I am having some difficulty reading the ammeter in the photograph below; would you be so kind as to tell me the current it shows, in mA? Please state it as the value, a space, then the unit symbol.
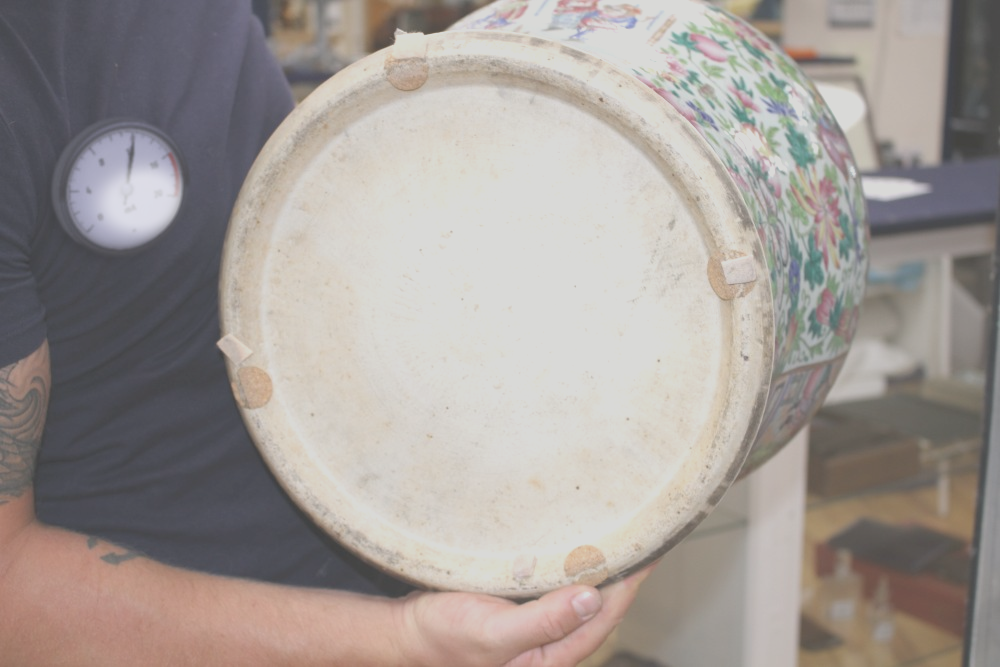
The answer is 12 mA
